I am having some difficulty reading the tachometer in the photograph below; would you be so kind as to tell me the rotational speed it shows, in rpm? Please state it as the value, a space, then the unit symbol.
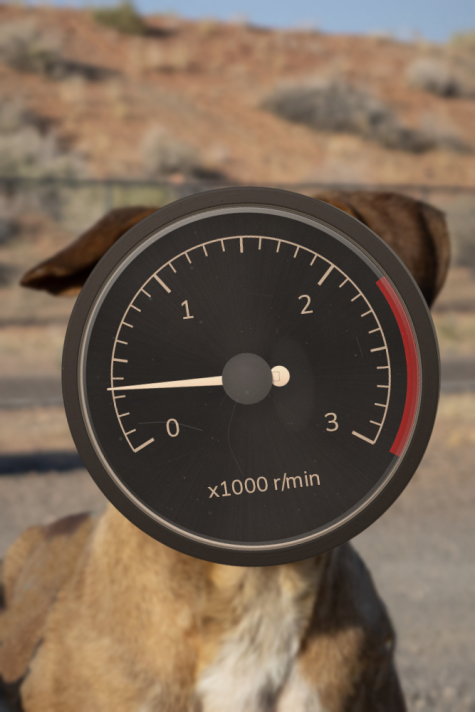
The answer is 350 rpm
